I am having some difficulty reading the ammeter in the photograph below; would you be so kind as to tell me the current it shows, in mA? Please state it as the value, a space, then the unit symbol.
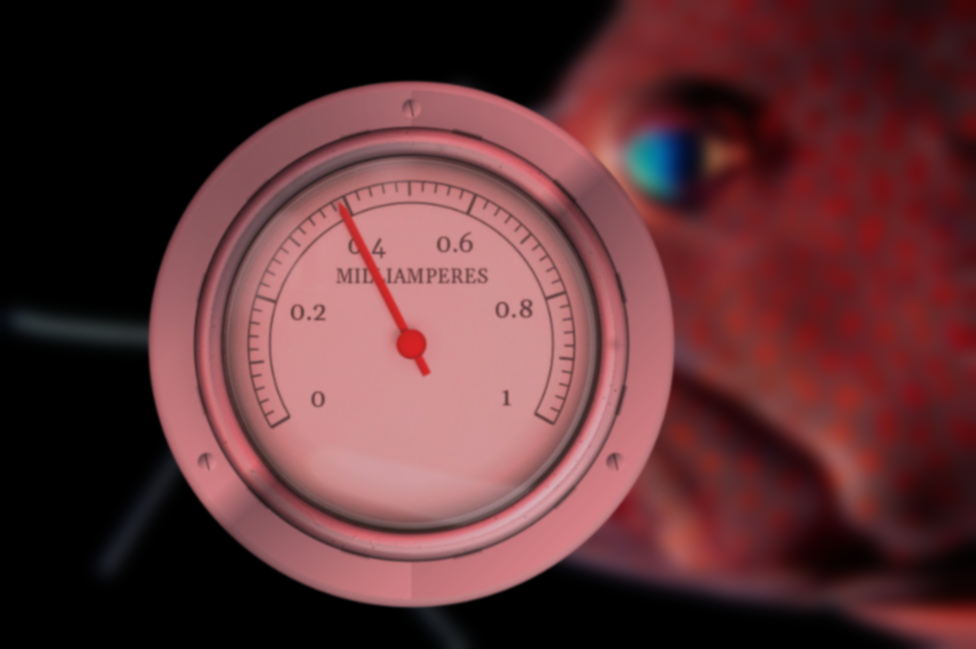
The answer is 0.39 mA
